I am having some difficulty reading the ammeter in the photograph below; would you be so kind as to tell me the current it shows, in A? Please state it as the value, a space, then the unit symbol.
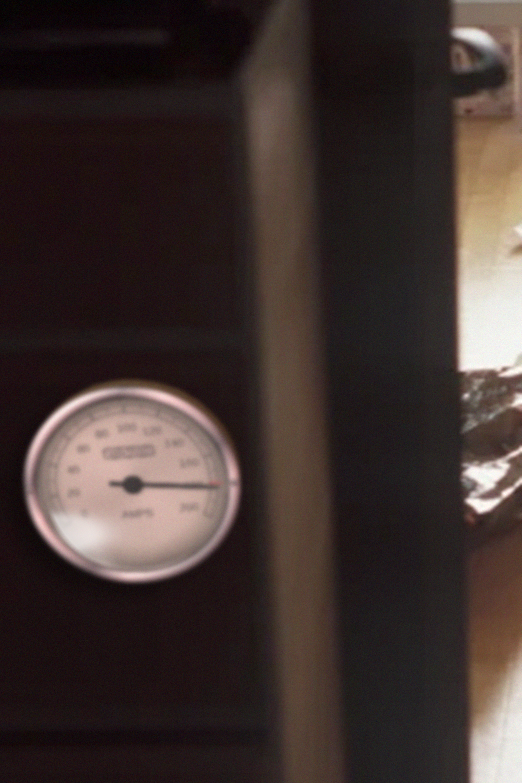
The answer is 180 A
